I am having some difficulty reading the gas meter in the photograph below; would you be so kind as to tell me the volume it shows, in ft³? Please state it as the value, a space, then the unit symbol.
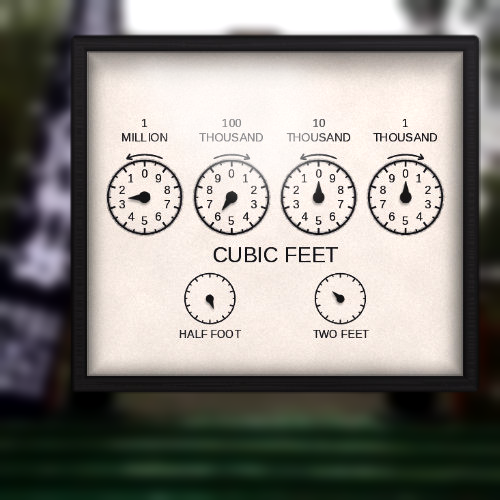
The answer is 260000 ft³
